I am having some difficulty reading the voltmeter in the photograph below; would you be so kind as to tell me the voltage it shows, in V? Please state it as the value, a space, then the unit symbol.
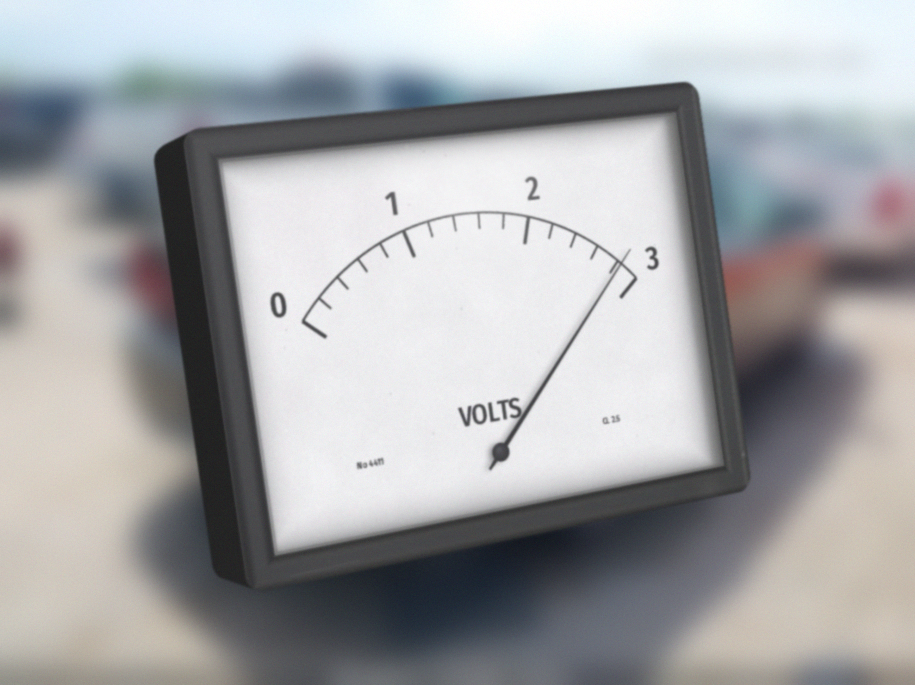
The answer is 2.8 V
